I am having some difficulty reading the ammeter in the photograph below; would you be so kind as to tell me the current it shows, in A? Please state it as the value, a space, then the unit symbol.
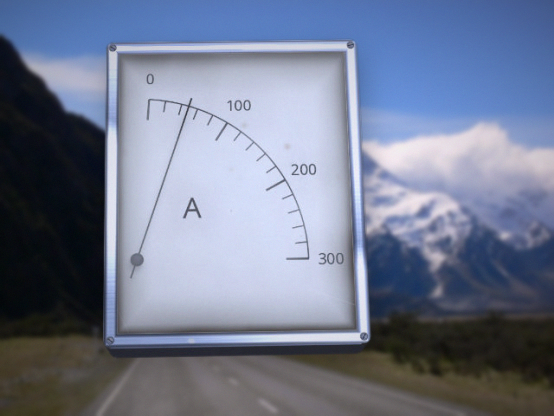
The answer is 50 A
